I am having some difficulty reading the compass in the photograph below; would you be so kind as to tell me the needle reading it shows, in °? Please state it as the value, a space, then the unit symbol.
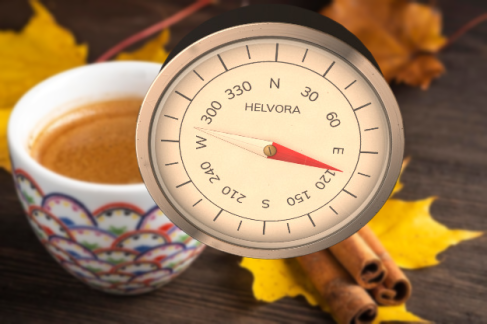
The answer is 105 °
